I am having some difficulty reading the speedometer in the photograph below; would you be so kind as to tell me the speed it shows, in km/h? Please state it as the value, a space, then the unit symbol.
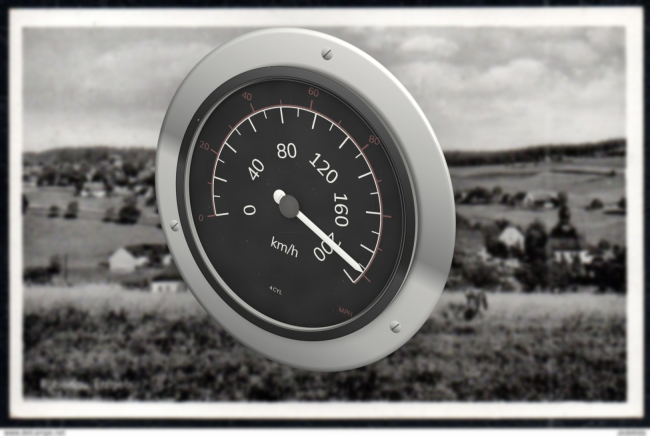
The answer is 190 km/h
